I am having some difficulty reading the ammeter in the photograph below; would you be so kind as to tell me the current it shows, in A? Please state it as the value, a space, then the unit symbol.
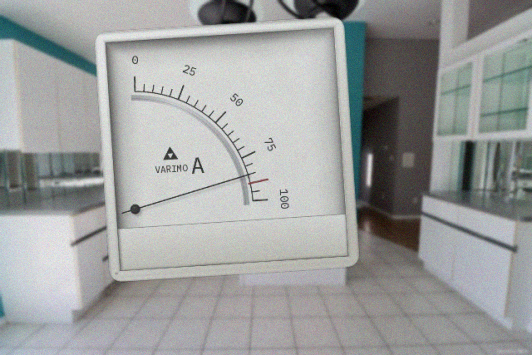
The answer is 85 A
